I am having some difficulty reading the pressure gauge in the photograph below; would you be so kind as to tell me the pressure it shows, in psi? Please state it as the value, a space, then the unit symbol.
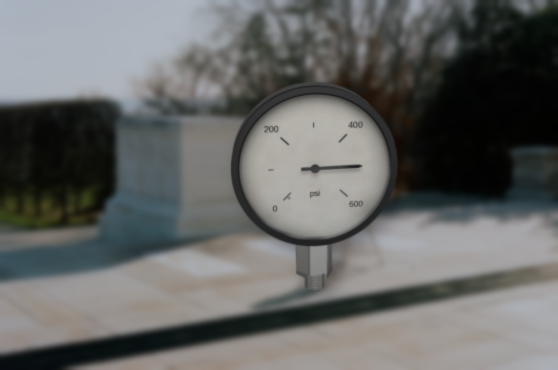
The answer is 500 psi
